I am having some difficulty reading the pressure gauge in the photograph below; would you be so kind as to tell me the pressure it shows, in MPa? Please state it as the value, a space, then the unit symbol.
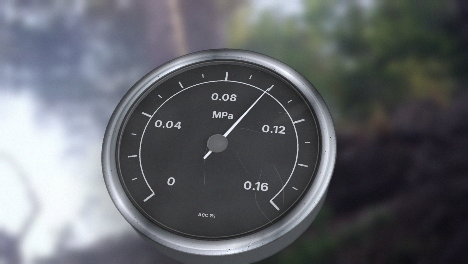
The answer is 0.1 MPa
